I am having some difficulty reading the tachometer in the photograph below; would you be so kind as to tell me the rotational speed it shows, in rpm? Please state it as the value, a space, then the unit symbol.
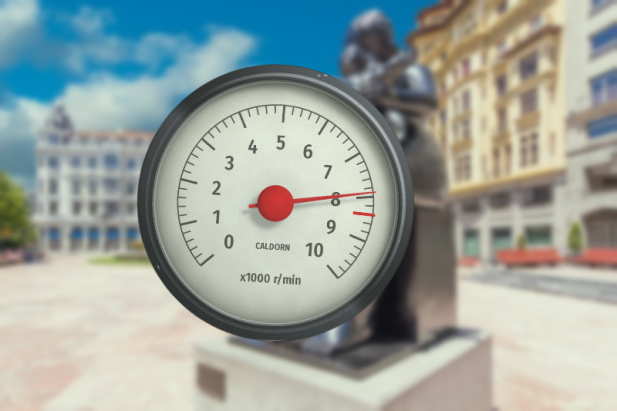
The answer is 7900 rpm
